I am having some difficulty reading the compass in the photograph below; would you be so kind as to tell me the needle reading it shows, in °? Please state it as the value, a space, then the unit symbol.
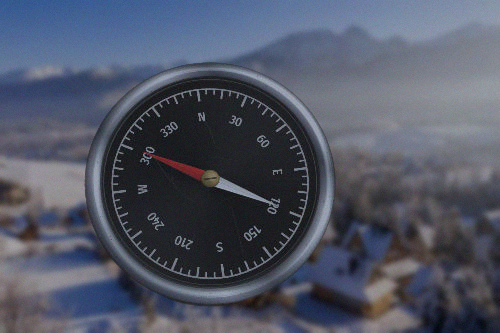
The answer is 300 °
